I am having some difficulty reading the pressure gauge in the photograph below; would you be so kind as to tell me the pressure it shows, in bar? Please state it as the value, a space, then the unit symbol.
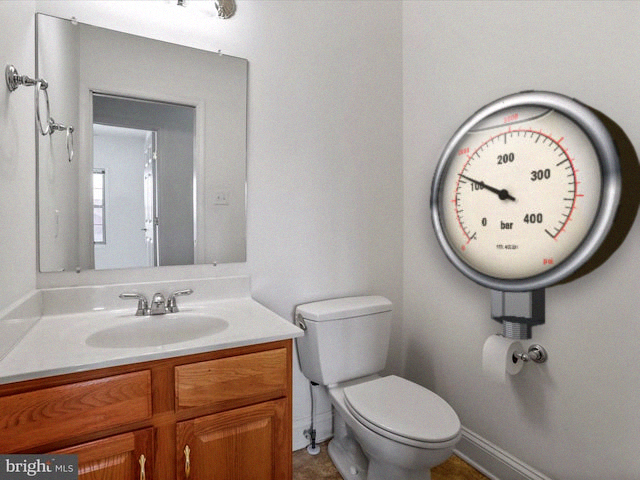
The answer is 110 bar
